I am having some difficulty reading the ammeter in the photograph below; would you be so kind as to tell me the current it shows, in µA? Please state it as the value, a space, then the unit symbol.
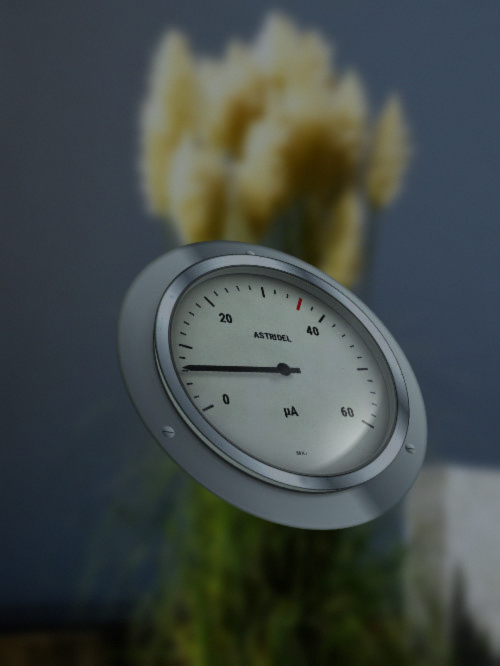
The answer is 6 µA
